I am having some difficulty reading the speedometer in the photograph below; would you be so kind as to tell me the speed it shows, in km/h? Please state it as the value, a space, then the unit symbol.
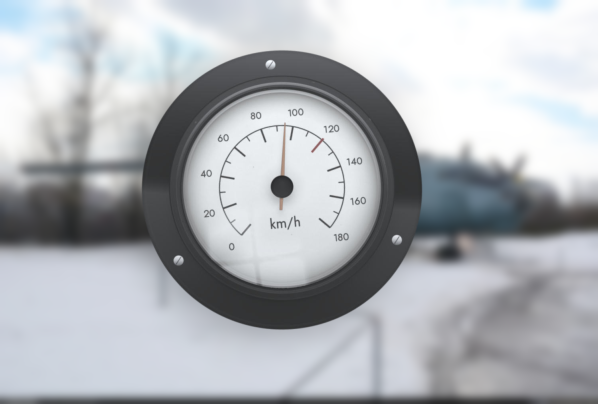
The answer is 95 km/h
